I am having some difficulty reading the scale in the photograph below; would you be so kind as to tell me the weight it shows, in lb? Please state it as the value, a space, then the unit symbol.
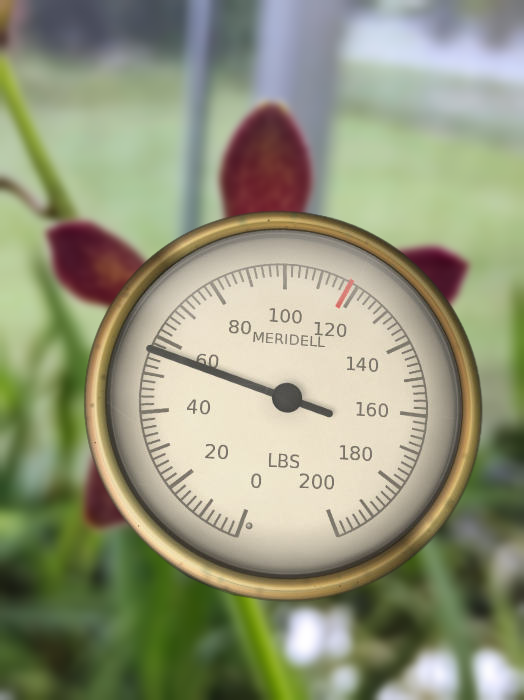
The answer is 56 lb
